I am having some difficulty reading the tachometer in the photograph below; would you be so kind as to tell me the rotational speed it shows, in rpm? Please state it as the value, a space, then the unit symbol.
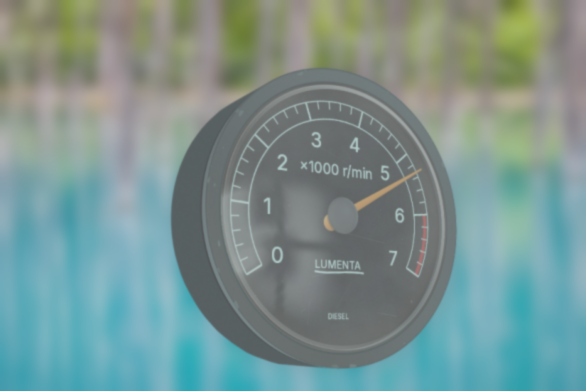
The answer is 5300 rpm
